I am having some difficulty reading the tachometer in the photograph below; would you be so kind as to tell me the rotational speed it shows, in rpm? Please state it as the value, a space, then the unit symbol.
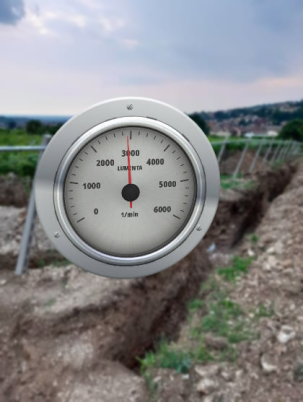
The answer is 2900 rpm
